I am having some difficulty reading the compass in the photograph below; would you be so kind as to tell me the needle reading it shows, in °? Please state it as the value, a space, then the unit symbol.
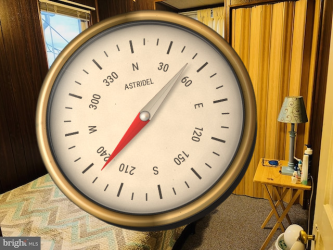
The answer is 230 °
